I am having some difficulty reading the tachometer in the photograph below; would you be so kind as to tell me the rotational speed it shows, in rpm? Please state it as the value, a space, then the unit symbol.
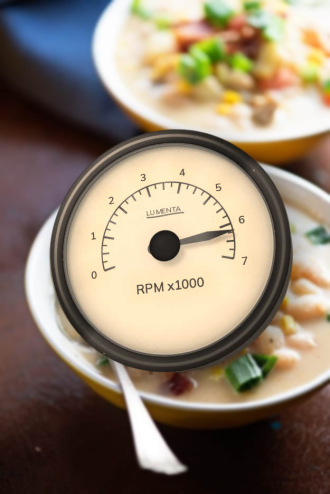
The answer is 6250 rpm
